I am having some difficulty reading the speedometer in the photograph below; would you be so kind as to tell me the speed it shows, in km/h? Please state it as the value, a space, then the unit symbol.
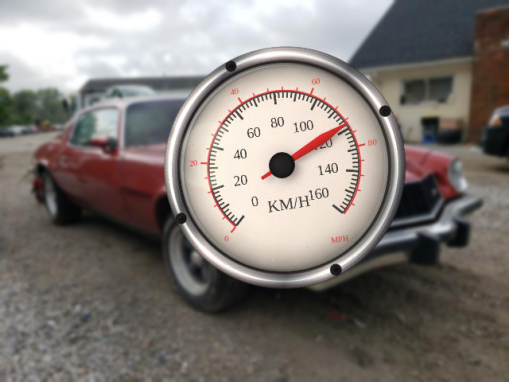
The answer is 118 km/h
